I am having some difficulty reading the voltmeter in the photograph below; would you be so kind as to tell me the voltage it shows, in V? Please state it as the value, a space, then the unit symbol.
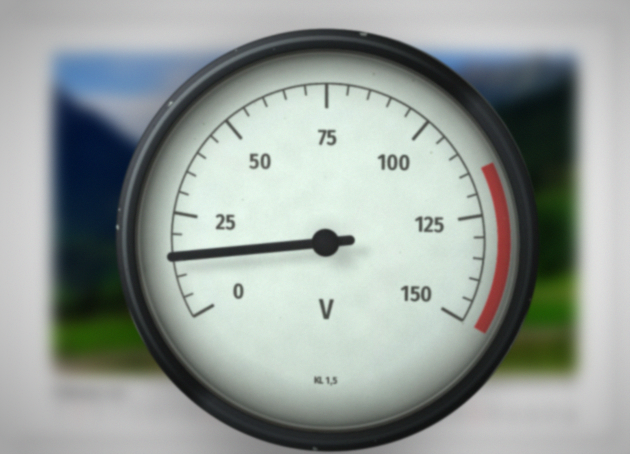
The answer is 15 V
